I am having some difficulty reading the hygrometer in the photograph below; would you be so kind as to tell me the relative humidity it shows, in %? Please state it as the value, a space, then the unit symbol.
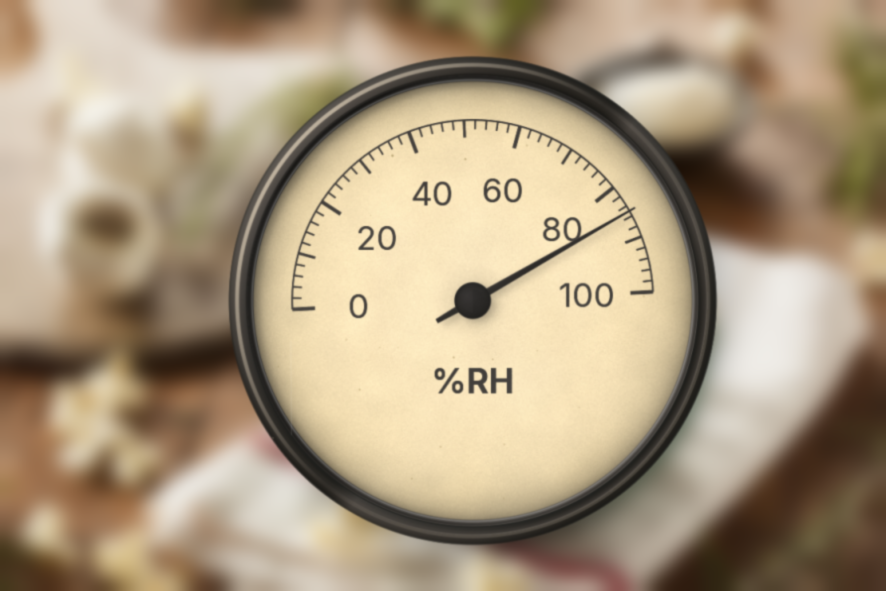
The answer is 85 %
